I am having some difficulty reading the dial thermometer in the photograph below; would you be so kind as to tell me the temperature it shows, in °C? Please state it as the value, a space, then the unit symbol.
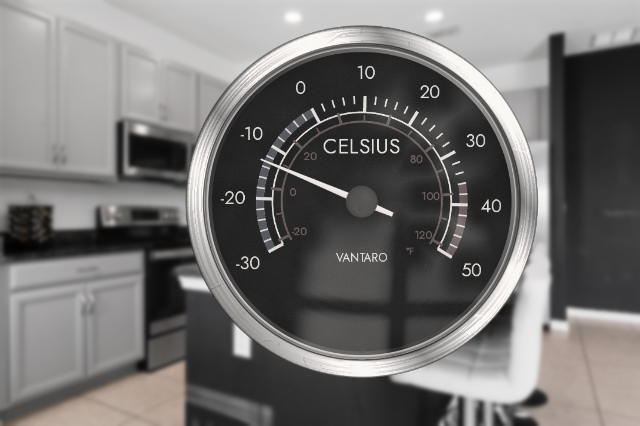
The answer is -13 °C
